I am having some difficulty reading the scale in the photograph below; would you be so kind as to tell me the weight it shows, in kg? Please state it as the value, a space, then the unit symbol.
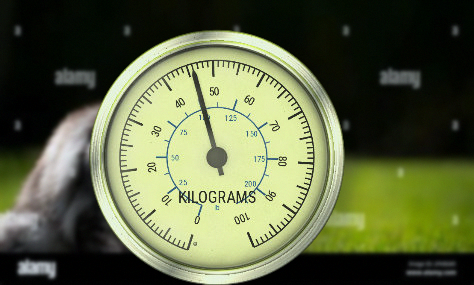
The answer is 46 kg
